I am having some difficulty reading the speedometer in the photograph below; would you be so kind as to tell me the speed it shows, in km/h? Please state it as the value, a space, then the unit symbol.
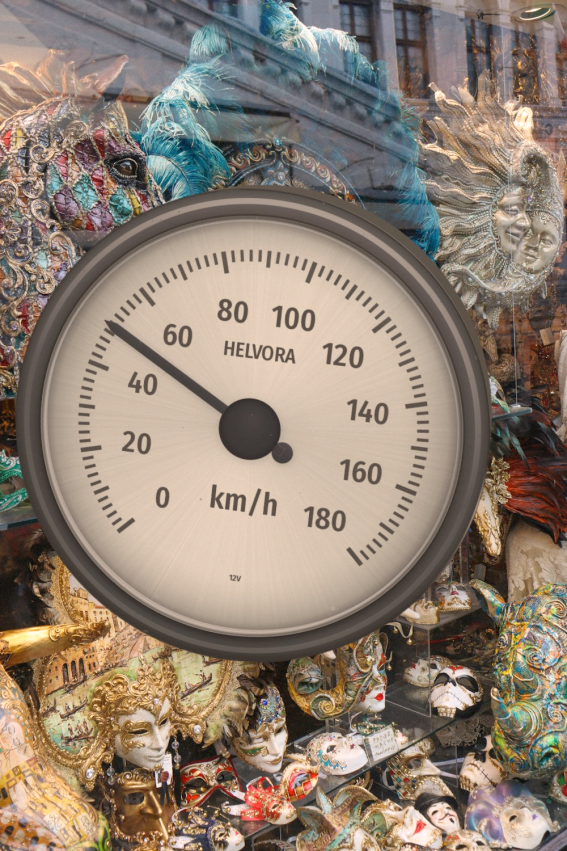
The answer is 50 km/h
